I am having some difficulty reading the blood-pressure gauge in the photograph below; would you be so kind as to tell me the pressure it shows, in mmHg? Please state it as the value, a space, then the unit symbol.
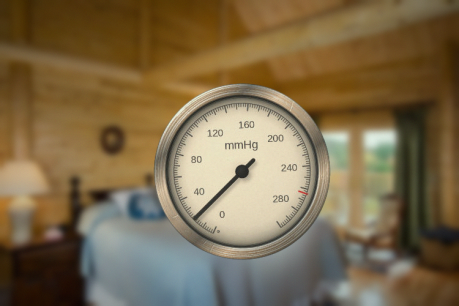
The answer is 20 mmHg
